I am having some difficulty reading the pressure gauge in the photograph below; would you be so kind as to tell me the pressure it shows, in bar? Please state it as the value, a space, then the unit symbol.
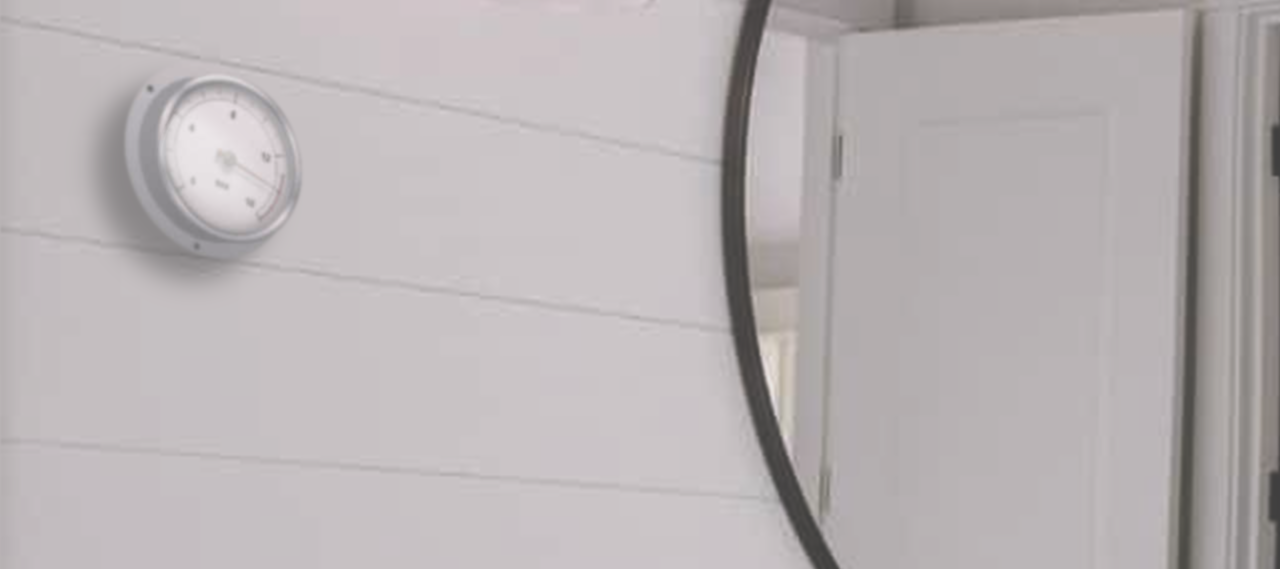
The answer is 14 bar
